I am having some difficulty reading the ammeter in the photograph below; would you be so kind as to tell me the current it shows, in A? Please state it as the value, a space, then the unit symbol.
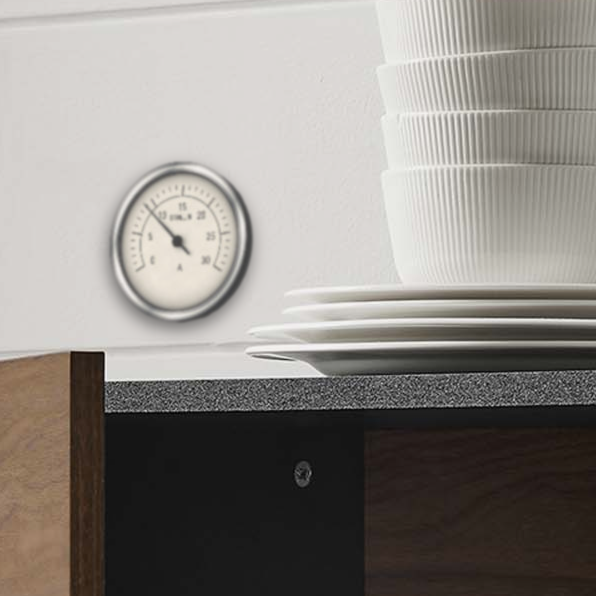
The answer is 9 A
